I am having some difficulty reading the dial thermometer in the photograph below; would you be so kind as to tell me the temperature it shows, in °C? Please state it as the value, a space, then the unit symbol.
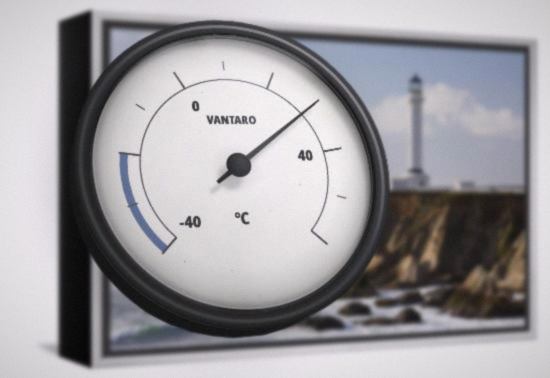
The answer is 30 °C
